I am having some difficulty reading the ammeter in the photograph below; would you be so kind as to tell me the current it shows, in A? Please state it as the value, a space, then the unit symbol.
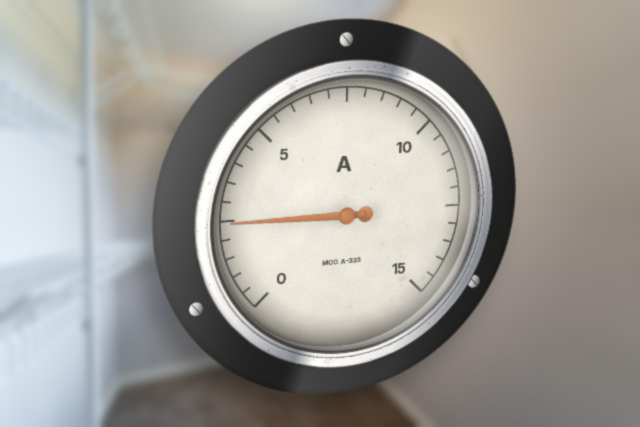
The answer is 2.5 A
